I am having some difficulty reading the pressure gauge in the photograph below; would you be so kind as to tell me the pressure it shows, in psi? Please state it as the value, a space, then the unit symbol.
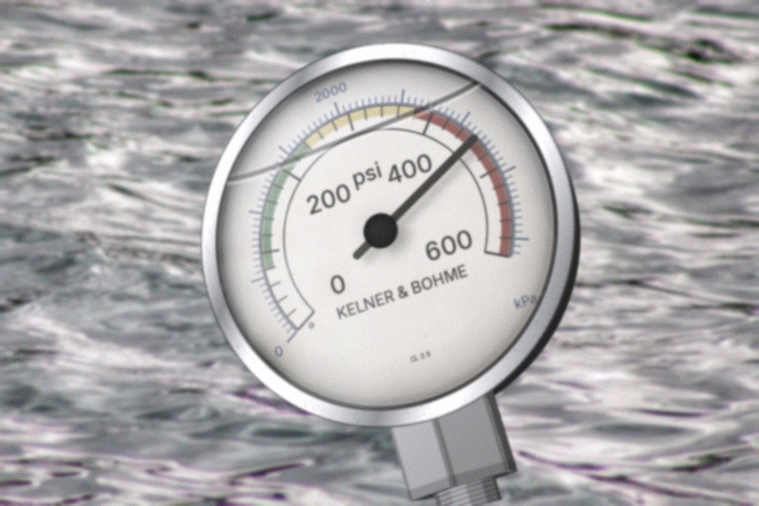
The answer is 460 psi
